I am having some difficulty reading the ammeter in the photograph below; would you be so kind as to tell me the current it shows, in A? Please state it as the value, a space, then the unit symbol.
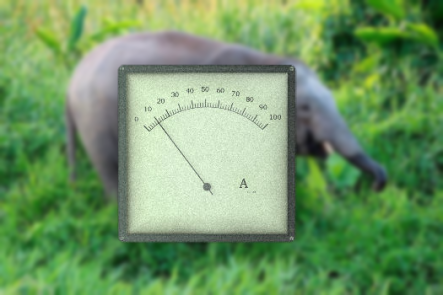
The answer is 10 A
